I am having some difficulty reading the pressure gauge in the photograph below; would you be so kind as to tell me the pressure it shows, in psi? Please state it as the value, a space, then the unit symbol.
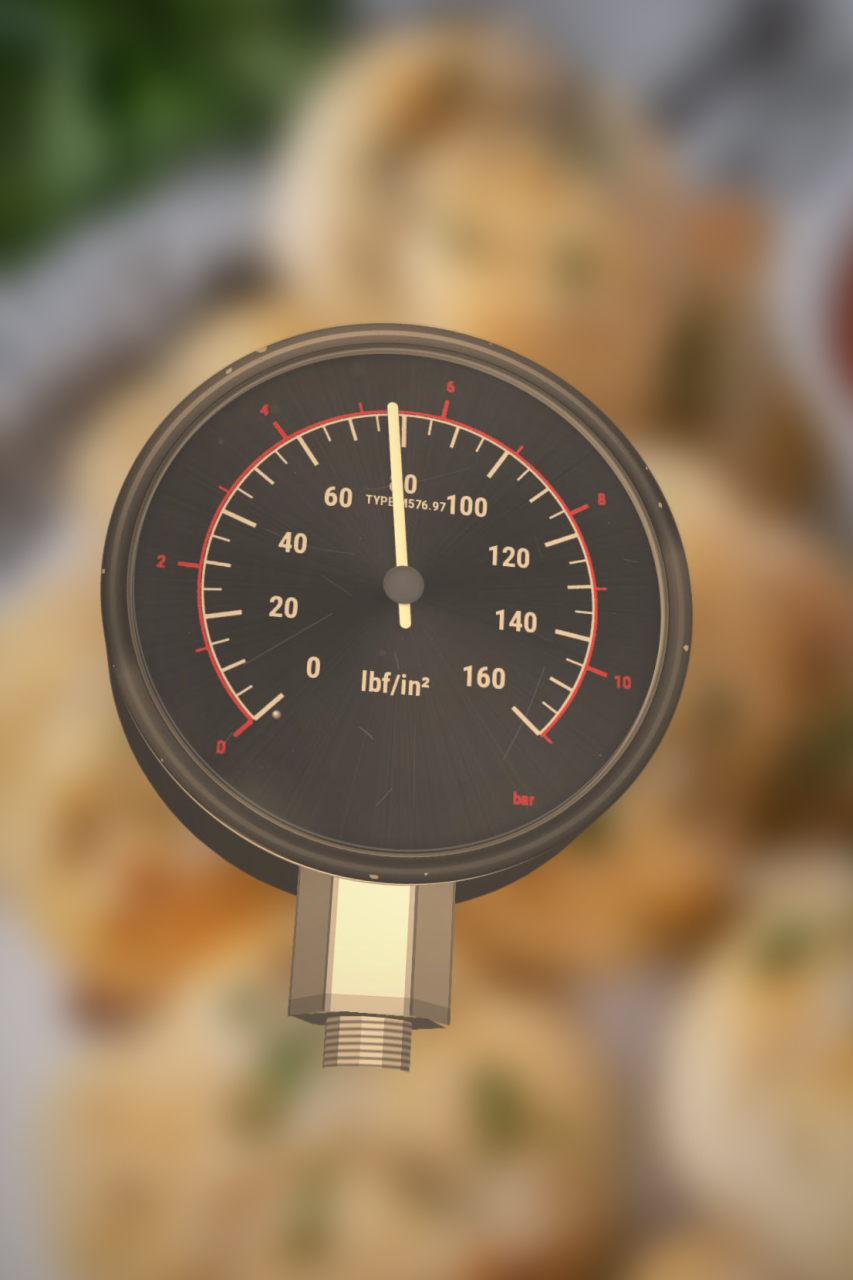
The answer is 77.5 psi
